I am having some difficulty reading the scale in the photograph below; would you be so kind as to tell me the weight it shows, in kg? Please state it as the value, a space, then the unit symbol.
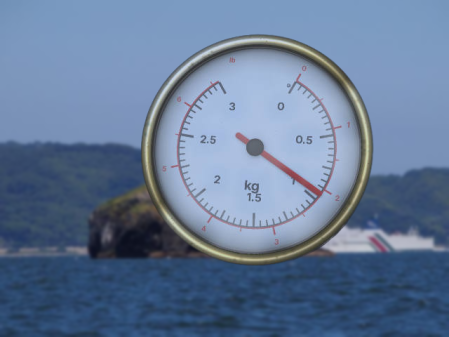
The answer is 0.95 kg
